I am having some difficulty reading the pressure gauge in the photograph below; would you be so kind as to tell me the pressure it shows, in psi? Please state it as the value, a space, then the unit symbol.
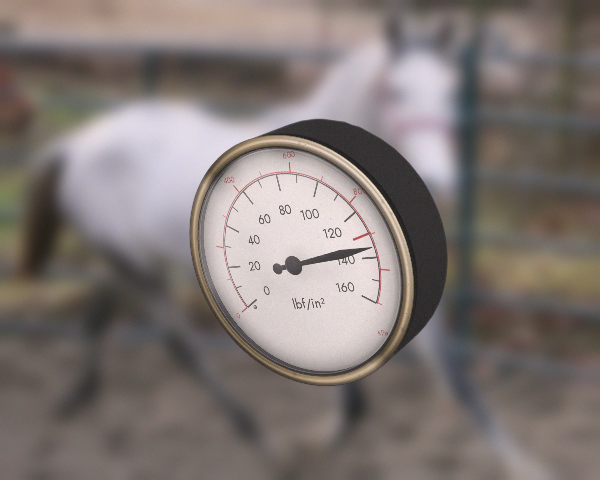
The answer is 135 psi
